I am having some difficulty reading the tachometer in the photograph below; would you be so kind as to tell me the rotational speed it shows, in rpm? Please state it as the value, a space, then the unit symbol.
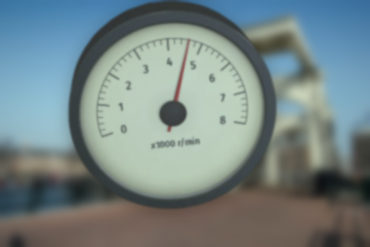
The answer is 4600 rpm
